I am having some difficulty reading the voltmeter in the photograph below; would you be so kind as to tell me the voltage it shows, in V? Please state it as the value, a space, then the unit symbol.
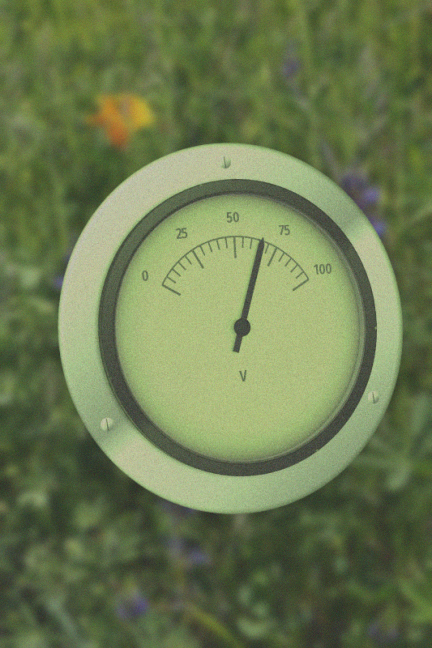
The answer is 65 V
